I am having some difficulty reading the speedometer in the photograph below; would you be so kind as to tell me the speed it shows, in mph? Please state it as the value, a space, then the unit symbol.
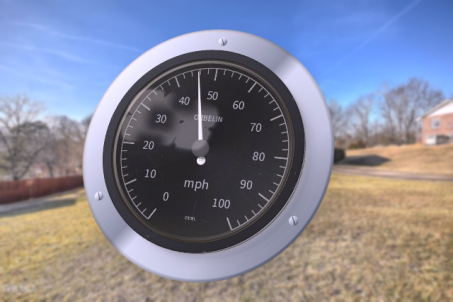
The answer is 46 mph
